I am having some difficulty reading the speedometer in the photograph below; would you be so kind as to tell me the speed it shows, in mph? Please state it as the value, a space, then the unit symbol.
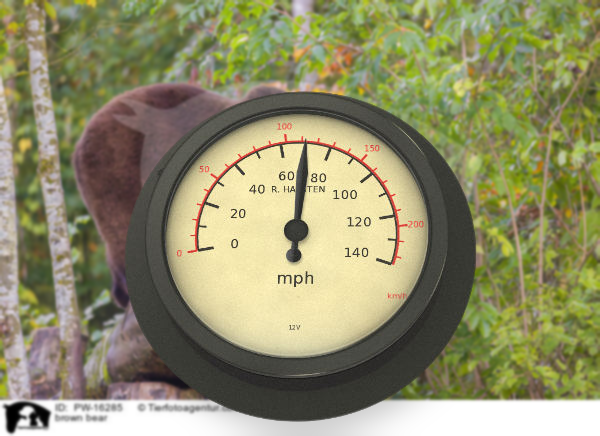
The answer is 70 mph
